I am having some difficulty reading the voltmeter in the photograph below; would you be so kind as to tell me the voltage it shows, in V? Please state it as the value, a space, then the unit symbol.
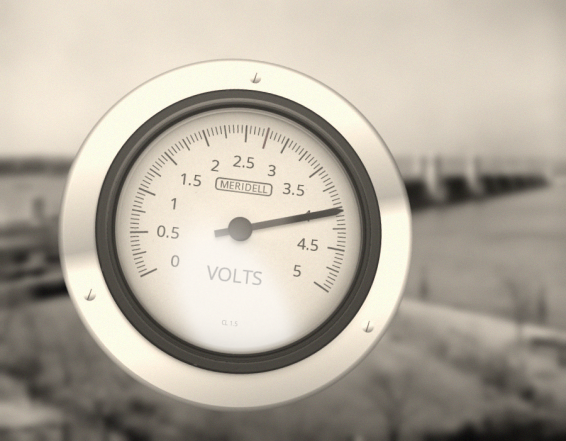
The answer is 4.05 V
